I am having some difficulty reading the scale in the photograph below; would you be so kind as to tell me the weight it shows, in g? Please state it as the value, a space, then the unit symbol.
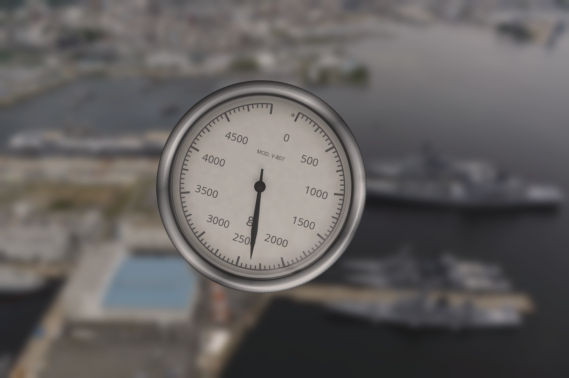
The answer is 2350 g
